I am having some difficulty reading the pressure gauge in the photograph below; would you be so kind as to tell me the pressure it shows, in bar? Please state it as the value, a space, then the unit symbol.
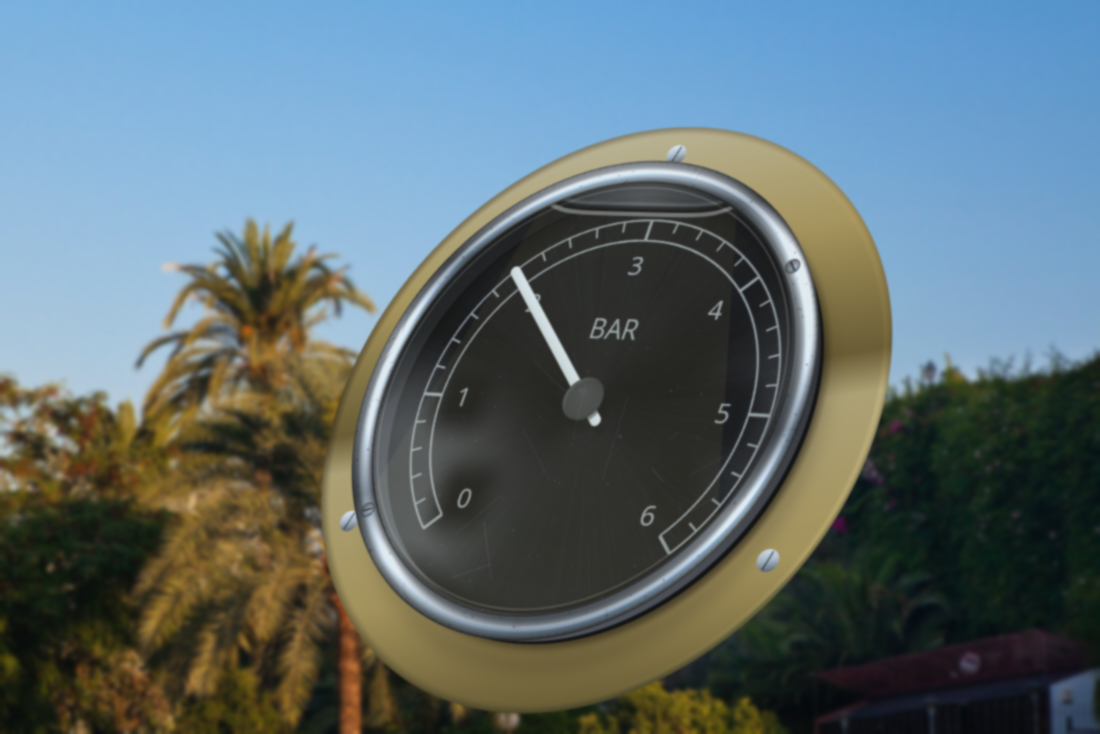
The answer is 2 bar
